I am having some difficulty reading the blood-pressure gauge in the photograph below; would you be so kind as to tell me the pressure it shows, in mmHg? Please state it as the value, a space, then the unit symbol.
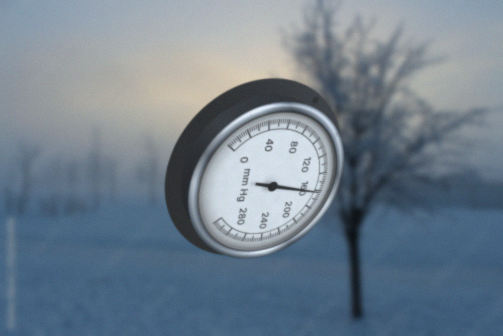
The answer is 160 mmHg
